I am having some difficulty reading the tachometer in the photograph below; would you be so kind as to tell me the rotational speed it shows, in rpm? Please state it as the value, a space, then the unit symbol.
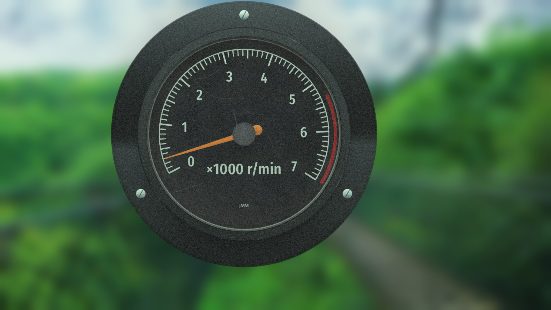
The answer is 300 rpm
